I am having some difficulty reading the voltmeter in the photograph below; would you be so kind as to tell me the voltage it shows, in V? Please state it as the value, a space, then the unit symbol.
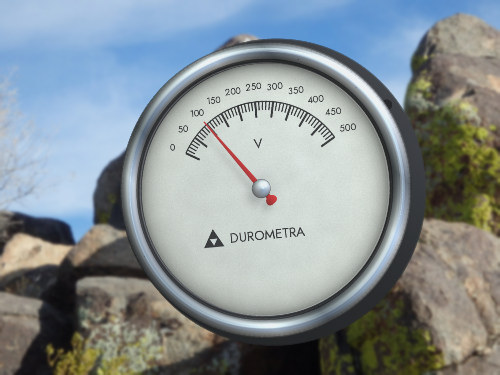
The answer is 100 V
